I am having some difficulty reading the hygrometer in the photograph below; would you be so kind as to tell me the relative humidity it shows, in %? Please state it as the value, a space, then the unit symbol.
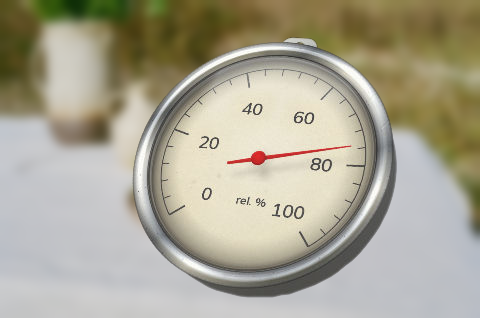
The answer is 76 %
